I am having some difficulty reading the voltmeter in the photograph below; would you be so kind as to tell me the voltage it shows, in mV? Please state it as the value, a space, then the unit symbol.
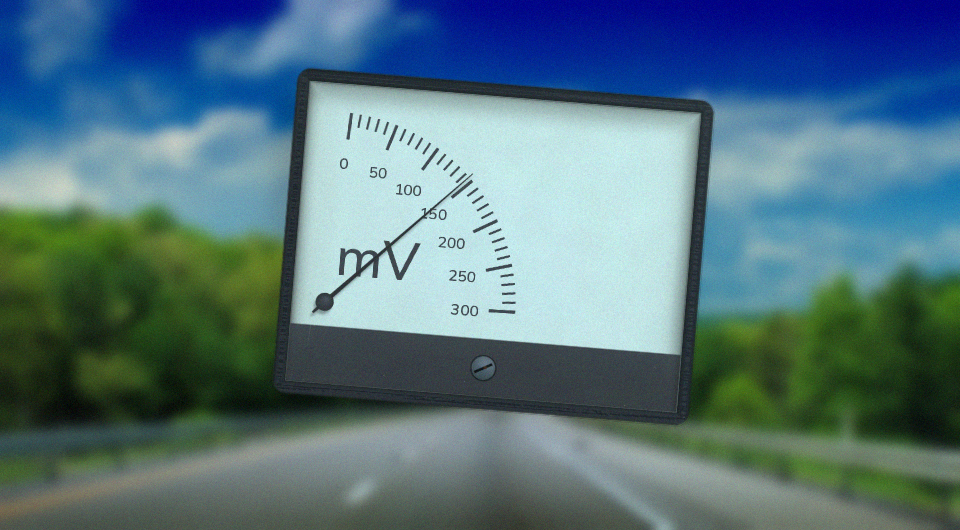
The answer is 145 mV
